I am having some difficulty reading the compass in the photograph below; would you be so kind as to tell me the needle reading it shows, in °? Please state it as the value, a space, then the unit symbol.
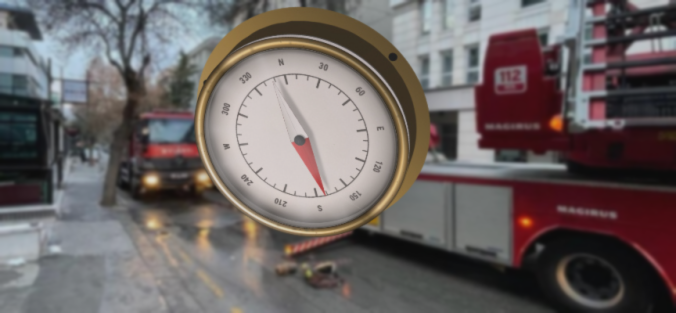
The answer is 170 °
